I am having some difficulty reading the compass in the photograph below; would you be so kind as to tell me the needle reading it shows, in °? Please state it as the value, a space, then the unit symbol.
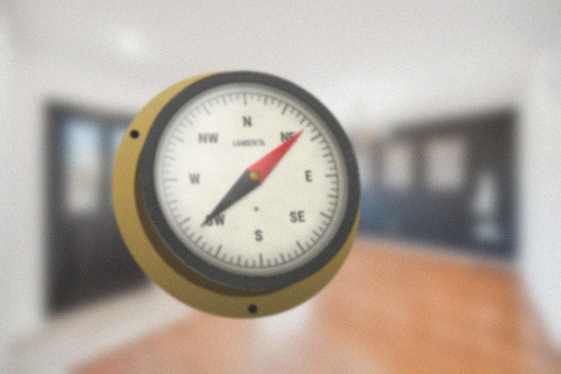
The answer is 50 °
